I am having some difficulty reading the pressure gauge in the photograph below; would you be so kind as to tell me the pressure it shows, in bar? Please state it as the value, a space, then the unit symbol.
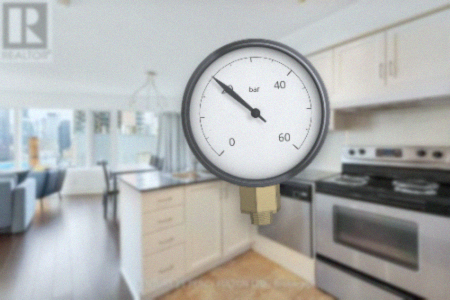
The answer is 20 bar
